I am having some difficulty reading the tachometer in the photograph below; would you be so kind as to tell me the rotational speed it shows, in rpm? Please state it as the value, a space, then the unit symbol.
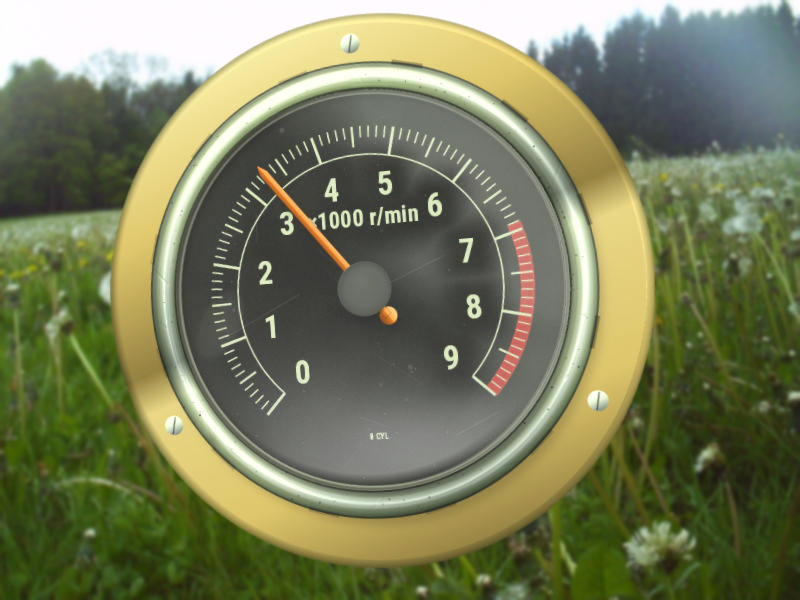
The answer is 3300 rpm
